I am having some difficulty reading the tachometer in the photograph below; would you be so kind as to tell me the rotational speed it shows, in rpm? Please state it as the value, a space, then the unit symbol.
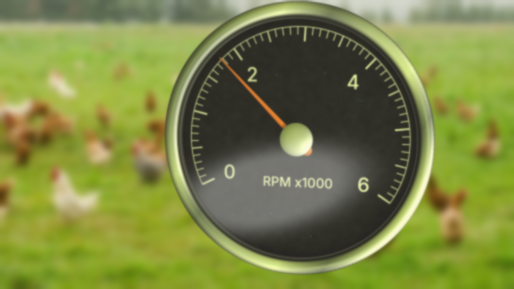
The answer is 1800 rpm
